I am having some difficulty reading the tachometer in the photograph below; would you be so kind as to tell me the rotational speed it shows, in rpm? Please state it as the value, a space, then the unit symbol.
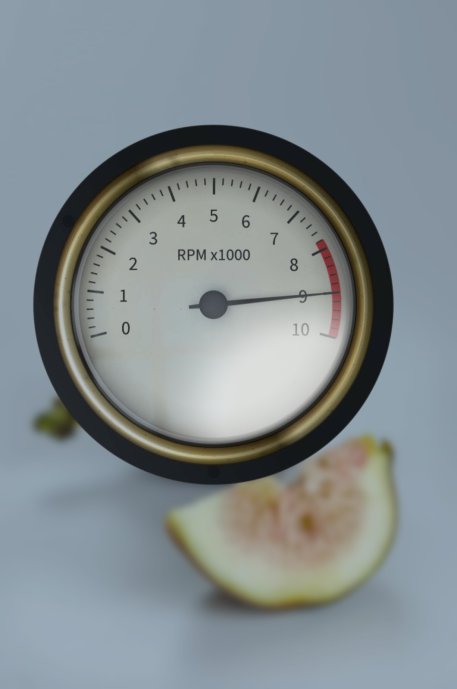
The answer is 9000 rpm
